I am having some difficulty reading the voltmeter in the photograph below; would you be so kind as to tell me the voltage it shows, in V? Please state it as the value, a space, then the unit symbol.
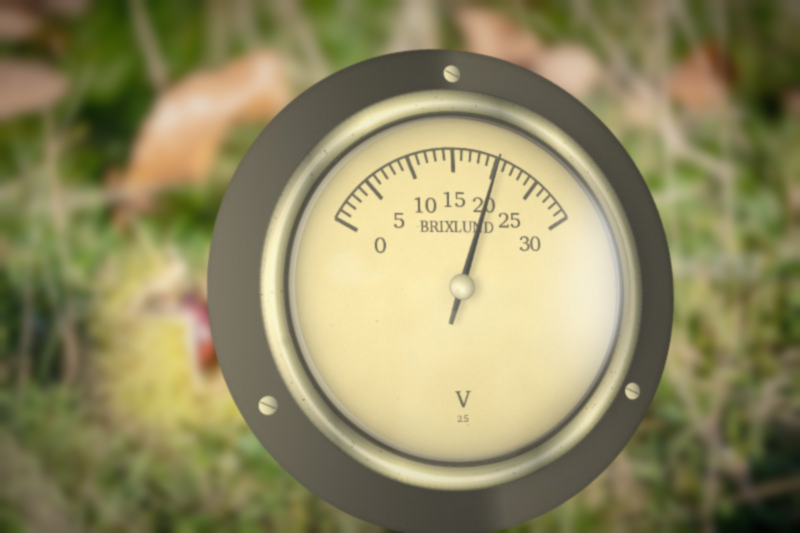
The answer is 20 V
